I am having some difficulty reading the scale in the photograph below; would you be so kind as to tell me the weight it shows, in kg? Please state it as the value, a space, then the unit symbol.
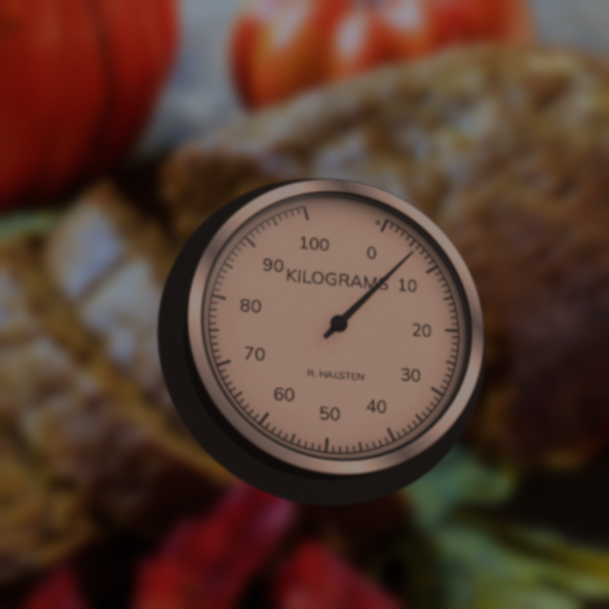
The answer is 6 kg
